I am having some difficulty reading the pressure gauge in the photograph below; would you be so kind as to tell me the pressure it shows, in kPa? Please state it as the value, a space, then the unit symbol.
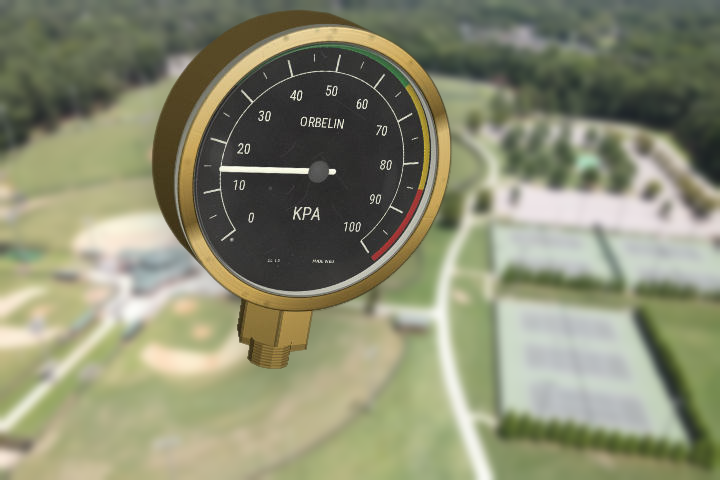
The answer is 15 kPa
